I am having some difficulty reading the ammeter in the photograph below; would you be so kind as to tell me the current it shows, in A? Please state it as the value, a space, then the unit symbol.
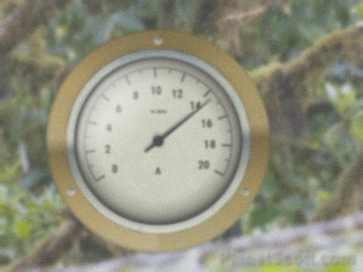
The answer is 14.5 A
